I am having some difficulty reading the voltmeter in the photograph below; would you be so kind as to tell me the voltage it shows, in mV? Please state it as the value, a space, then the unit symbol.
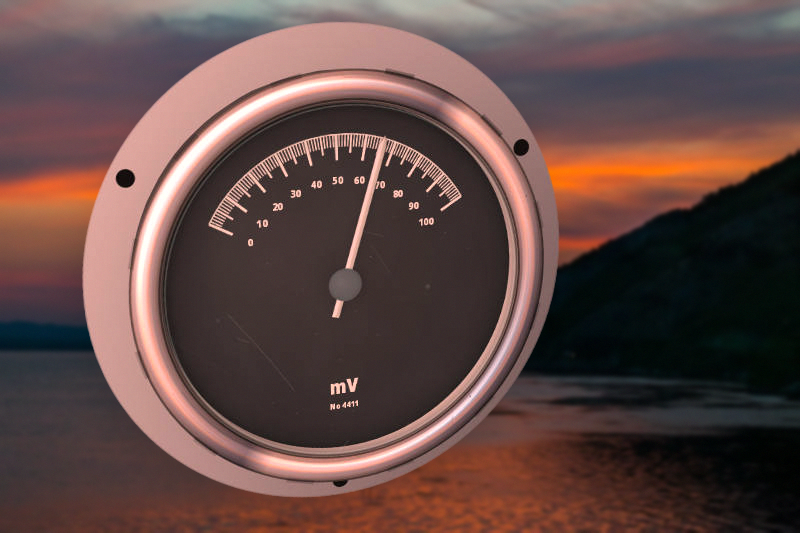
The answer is 65 mV
